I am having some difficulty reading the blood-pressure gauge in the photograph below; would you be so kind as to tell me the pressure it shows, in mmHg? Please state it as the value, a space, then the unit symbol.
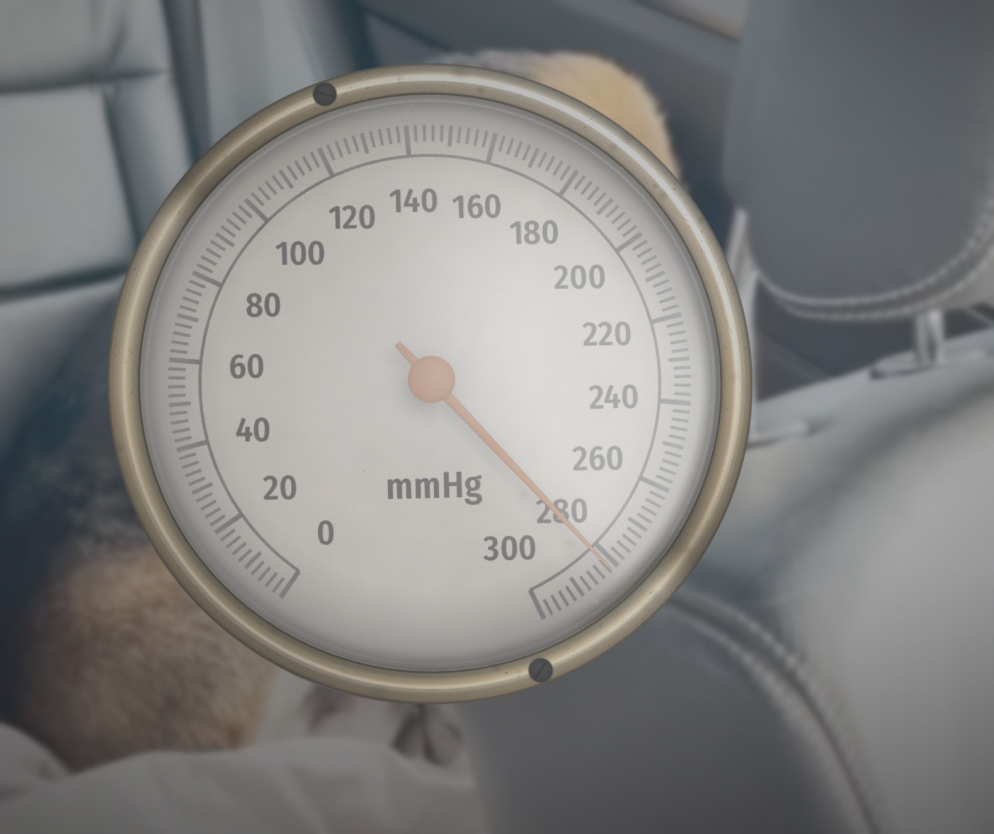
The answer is 282 mmHg
